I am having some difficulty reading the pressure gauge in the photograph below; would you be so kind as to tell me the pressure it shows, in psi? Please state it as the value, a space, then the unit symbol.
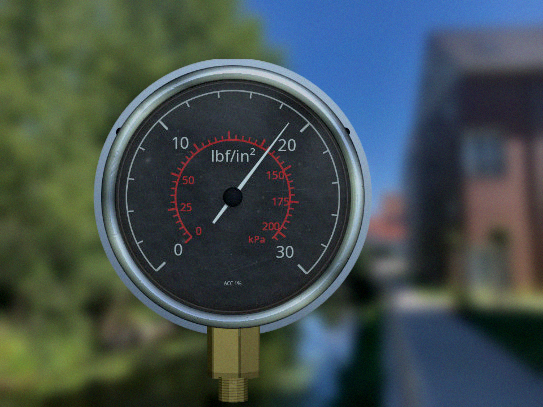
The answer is 19 psi
